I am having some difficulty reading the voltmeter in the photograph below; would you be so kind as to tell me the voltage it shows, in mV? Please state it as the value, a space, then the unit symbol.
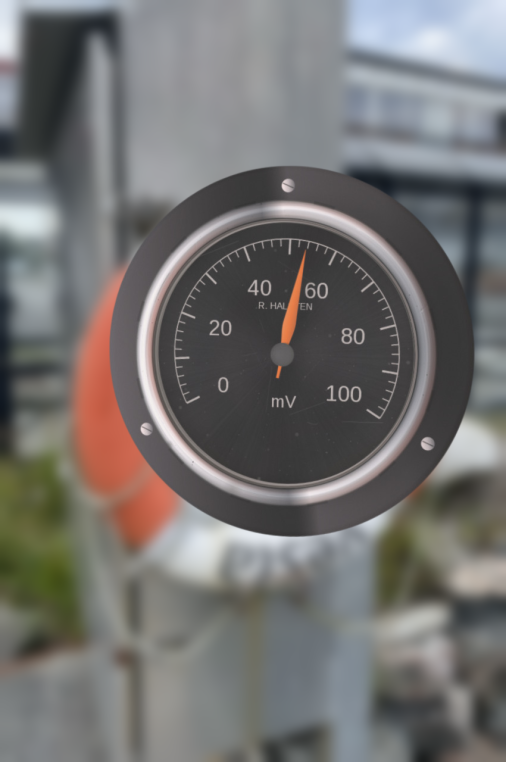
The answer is 54 mV
